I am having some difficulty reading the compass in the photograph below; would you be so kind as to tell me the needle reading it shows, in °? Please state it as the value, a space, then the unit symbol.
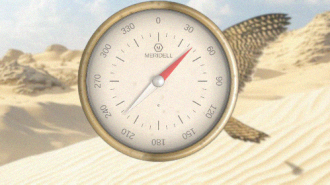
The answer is 45 °
